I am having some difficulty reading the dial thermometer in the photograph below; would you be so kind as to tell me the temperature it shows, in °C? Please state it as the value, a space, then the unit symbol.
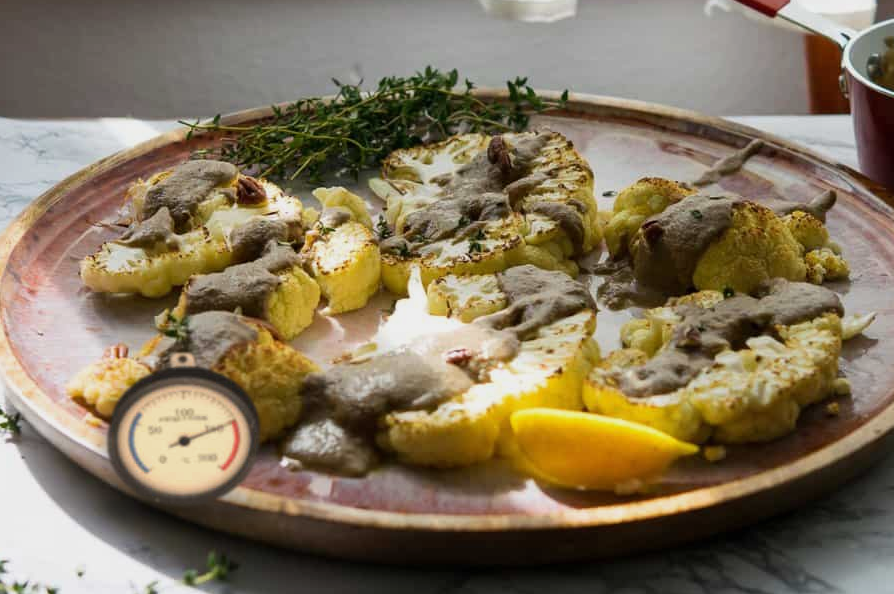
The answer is 150 °C
